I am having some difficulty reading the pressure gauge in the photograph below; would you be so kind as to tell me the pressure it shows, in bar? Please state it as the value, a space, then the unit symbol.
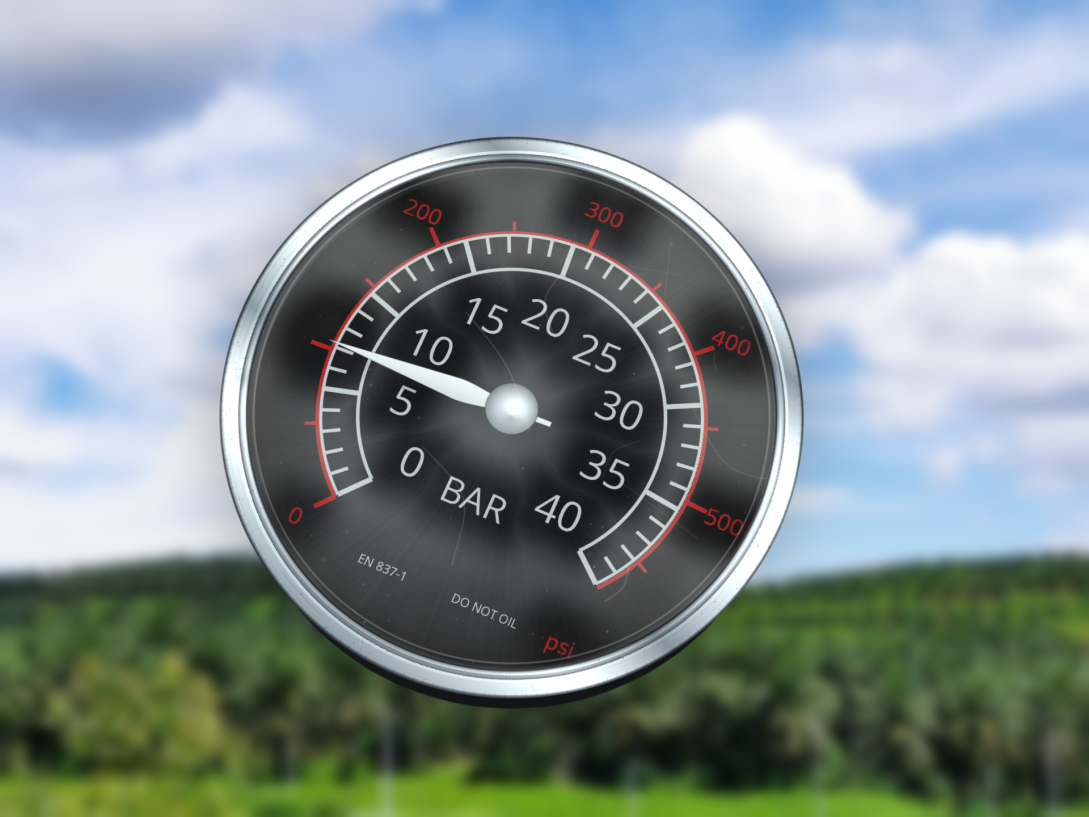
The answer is 7 bar
